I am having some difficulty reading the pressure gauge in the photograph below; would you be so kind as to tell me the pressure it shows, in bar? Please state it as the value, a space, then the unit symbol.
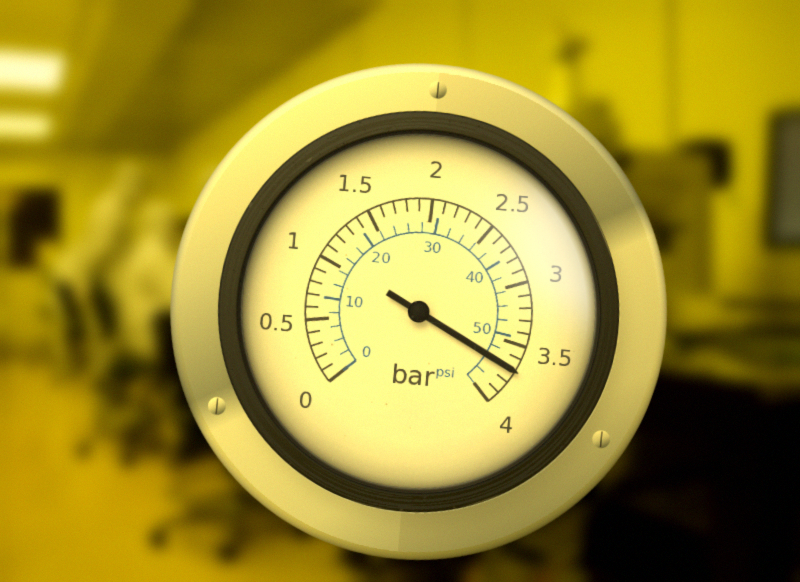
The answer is 3.7 bar
